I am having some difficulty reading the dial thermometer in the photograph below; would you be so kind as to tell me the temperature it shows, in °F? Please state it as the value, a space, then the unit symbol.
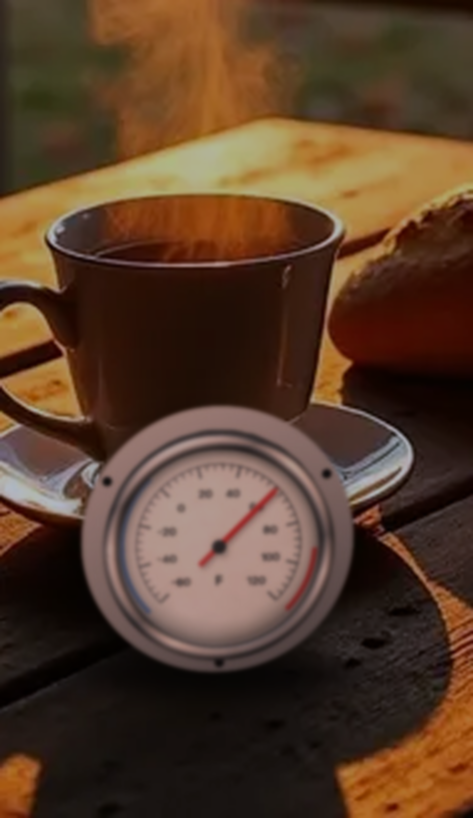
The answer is 60 °F
